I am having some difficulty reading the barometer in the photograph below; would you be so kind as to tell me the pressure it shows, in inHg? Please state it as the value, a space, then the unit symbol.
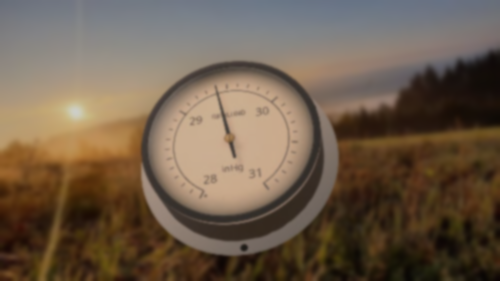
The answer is 29.4 inHg
